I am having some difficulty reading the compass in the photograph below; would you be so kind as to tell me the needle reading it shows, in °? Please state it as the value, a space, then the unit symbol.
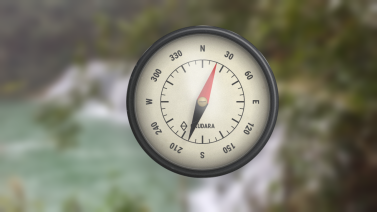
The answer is 20 °
